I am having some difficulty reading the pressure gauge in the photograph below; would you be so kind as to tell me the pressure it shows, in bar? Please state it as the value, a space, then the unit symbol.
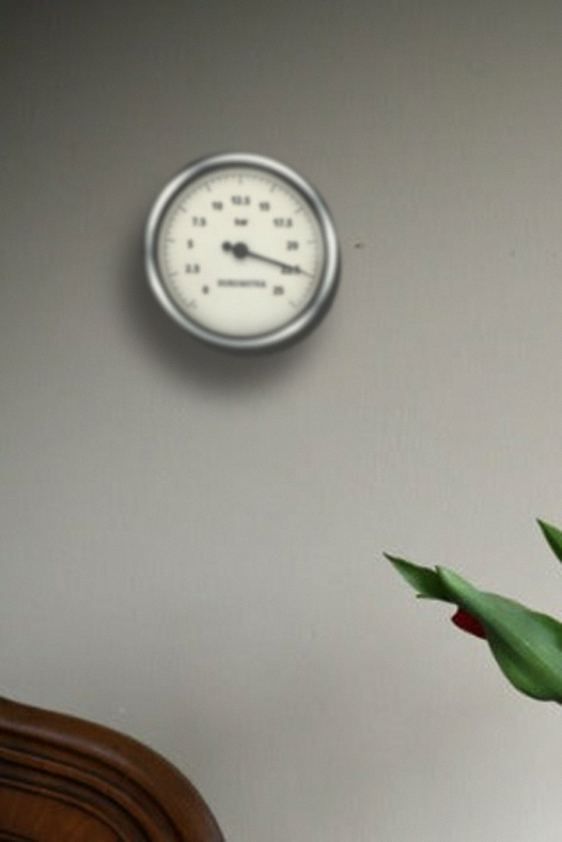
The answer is 22.5 bar
